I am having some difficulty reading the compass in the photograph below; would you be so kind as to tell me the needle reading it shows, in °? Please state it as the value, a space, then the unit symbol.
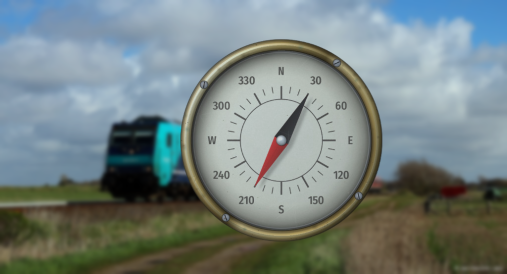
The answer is 210 °
